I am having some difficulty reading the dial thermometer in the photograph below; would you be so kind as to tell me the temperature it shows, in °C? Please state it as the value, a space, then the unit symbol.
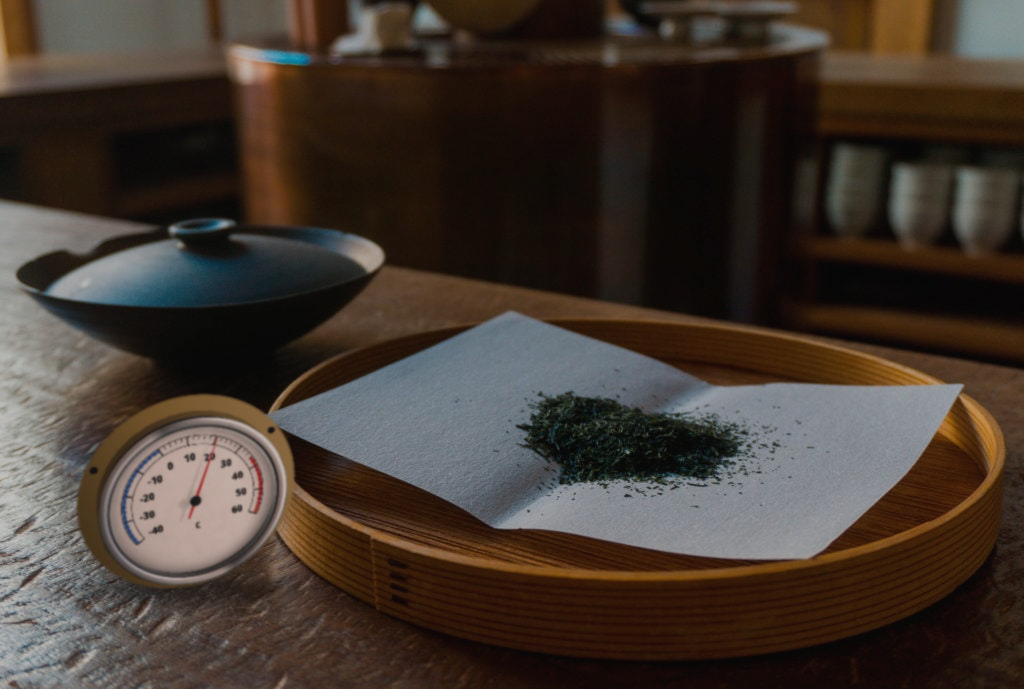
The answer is 20 °C
